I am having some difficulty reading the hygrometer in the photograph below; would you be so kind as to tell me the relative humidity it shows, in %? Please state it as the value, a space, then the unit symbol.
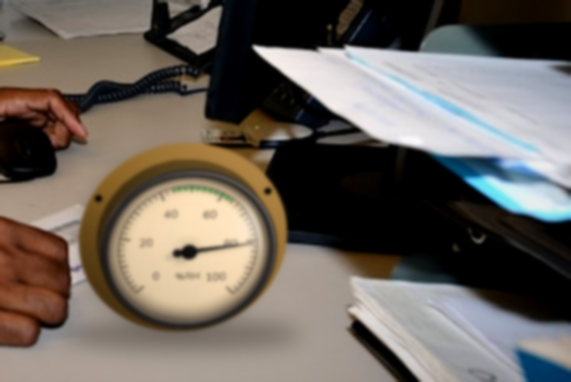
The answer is 80 %
